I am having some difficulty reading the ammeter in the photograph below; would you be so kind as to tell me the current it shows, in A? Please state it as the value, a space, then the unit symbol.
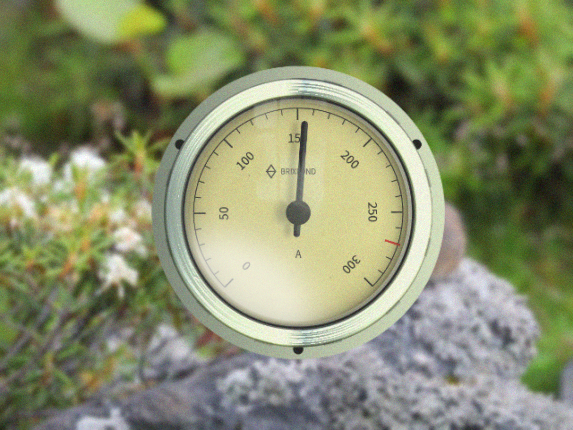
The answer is 155 A
